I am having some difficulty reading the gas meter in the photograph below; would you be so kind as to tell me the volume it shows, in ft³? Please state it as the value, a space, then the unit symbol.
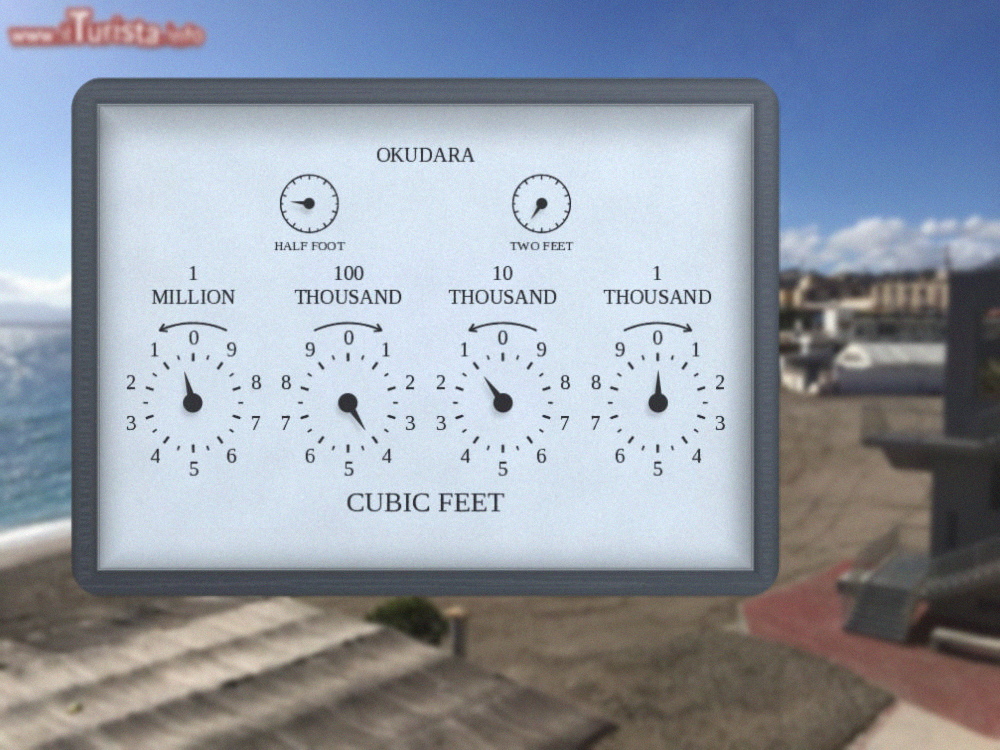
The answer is 41000 ft³
